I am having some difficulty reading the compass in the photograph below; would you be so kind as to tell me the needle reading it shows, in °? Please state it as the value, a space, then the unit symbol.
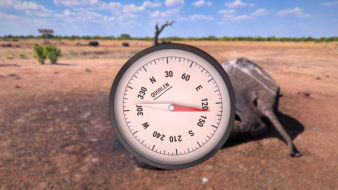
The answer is 130 °
